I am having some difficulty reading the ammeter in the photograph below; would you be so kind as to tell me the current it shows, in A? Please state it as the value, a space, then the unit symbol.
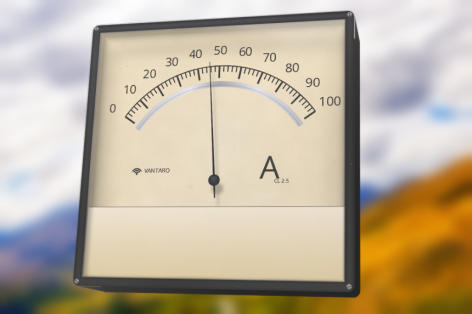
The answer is 46 A
